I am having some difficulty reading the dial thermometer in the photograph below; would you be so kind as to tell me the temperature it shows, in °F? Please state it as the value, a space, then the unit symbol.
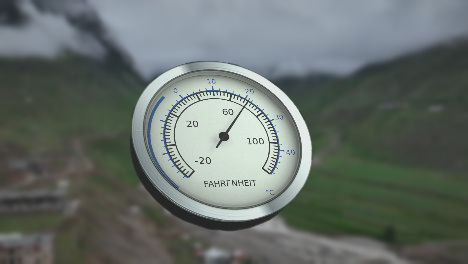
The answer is 70 °F
